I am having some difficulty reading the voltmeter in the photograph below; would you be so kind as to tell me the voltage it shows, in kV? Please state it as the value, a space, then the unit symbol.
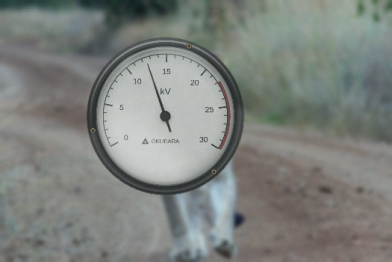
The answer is 12.5 kV
